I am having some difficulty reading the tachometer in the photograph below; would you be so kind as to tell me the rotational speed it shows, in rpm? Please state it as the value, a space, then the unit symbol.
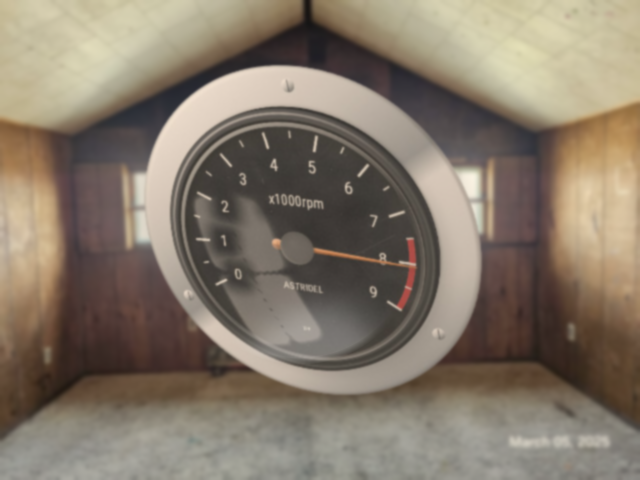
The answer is 8000 rpm
